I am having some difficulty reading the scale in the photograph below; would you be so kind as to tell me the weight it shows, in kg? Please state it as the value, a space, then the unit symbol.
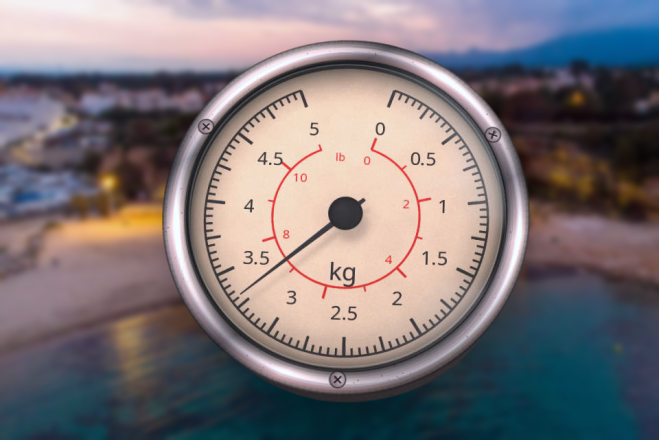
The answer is 3.3 kg
